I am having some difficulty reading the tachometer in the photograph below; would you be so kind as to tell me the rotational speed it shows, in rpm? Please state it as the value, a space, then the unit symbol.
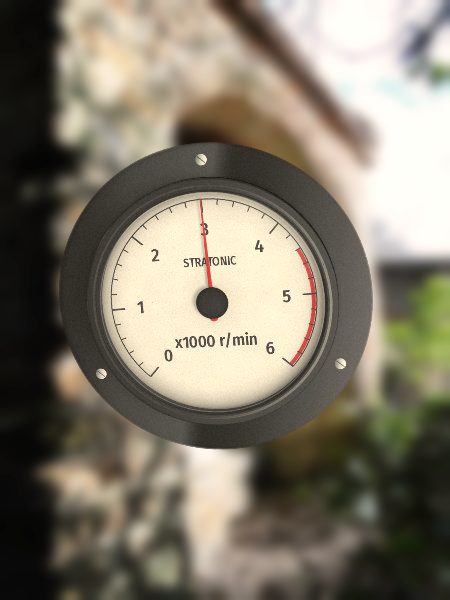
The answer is 3000 rpm
